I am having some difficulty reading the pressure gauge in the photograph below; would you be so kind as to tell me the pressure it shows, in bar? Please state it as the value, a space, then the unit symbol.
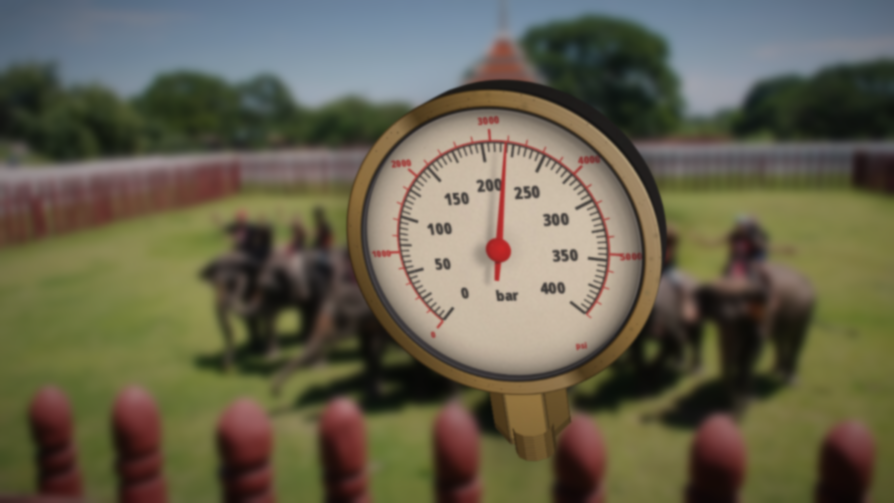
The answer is 220 bar
